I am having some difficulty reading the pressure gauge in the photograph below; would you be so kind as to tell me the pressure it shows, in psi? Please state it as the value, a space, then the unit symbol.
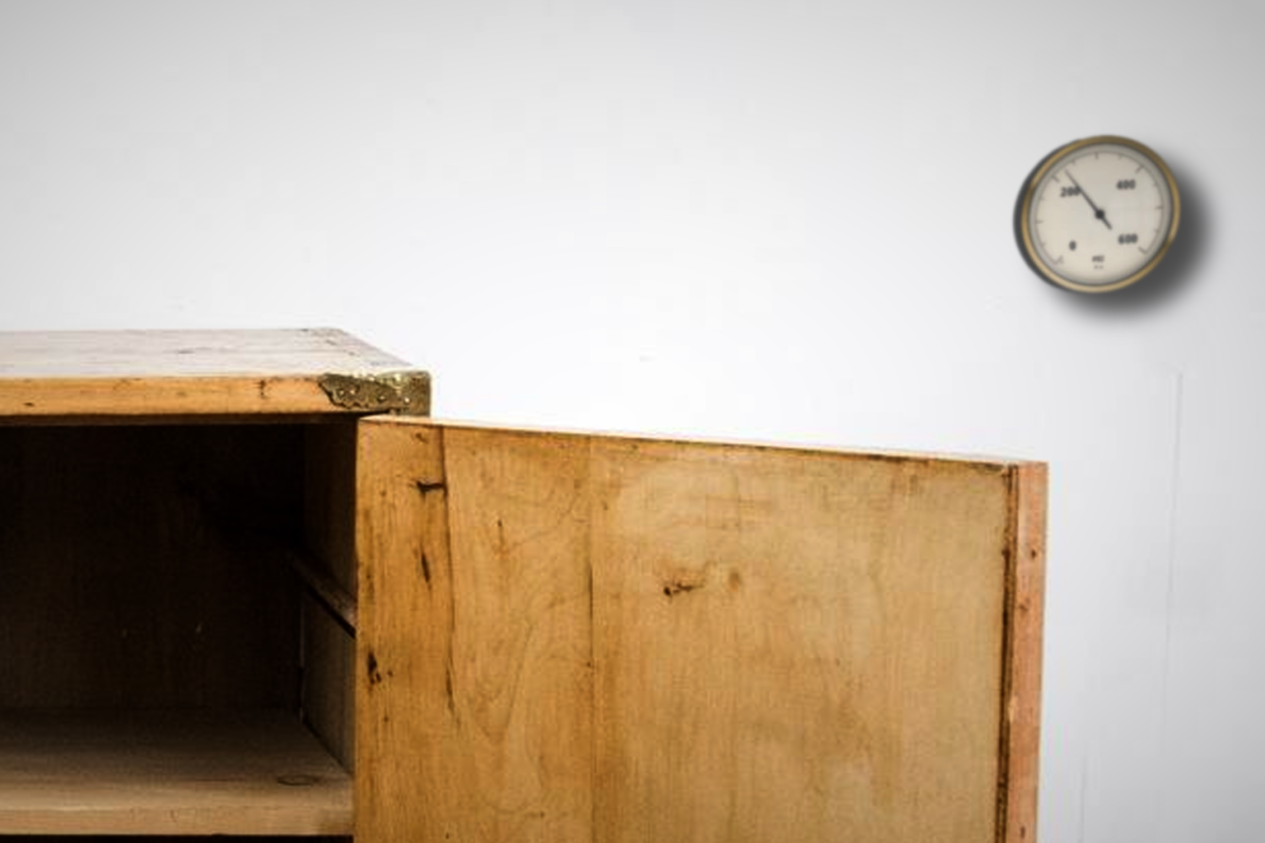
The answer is 225 psi
